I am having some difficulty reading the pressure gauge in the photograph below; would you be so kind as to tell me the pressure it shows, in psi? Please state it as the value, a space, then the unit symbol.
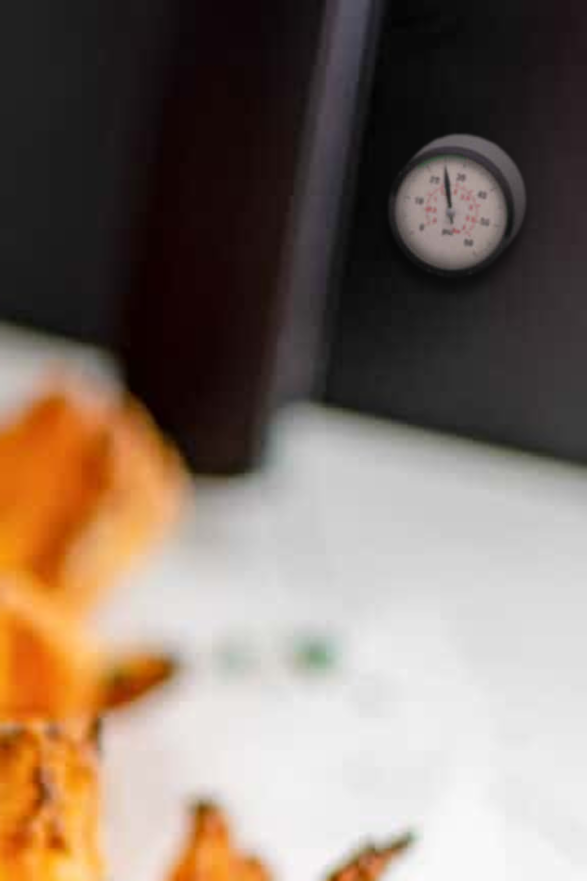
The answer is 25 psi
